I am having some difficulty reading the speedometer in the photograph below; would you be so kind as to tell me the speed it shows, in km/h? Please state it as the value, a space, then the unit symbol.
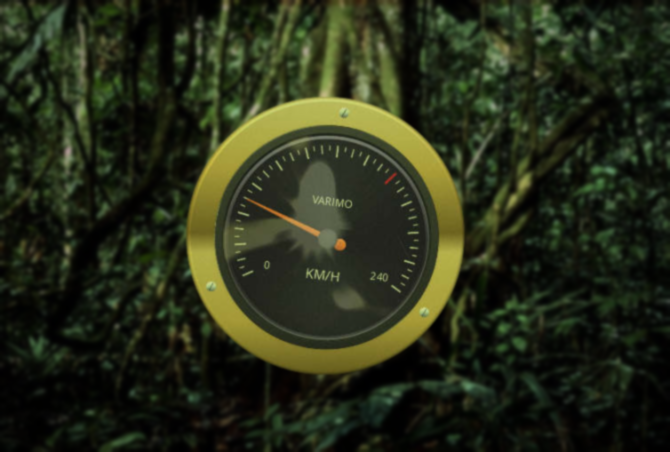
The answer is 50 km/h
